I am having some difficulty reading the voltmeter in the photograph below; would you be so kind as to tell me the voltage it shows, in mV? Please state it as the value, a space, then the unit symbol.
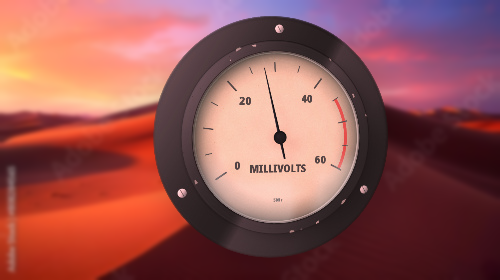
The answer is 27.5 mV
